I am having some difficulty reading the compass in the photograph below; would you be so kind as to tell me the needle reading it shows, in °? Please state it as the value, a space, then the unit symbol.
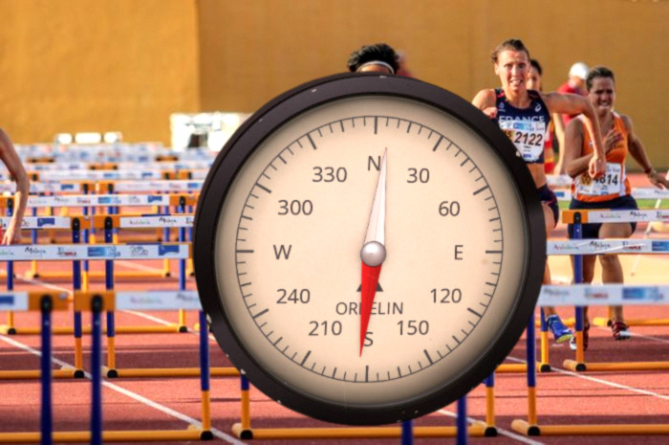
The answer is 185 °
